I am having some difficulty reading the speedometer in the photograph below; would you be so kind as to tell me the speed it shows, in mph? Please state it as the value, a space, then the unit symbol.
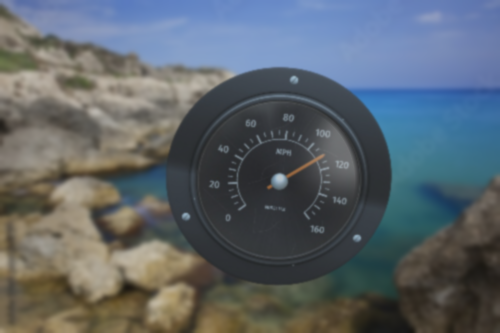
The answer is 110 mph
